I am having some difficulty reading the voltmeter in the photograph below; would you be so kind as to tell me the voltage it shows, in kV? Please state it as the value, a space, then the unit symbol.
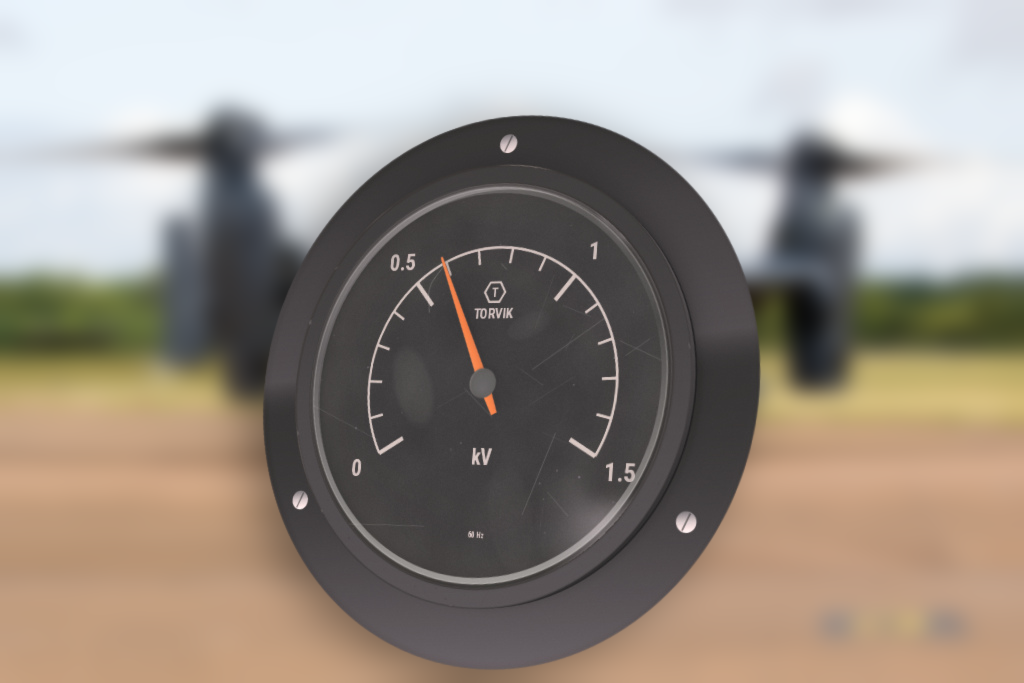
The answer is 0.6 kV
